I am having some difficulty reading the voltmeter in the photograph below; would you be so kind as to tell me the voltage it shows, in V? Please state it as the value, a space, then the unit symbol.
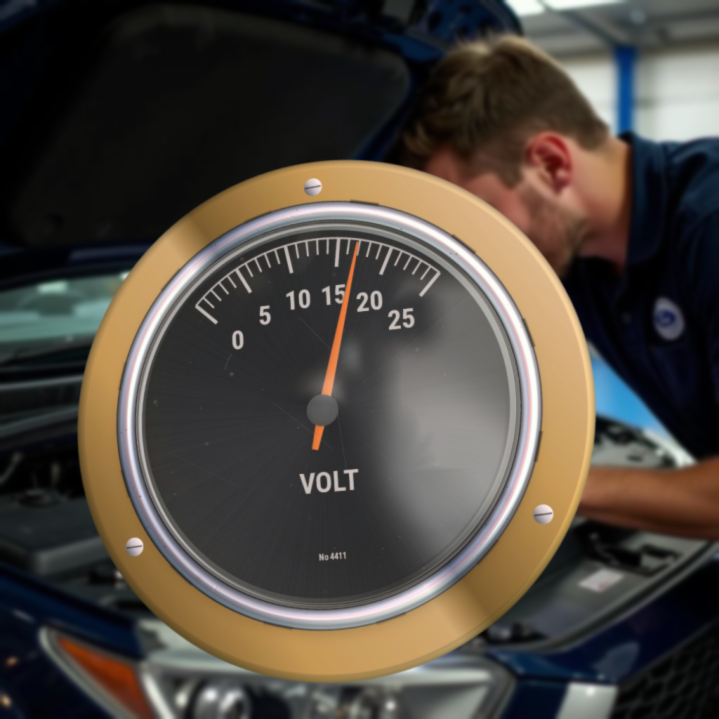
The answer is 17 V
